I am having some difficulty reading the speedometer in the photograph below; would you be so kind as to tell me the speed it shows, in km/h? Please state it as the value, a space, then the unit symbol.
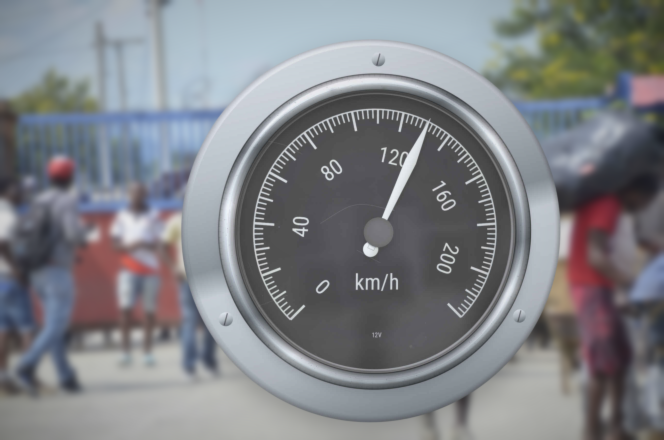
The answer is 130 km/h
